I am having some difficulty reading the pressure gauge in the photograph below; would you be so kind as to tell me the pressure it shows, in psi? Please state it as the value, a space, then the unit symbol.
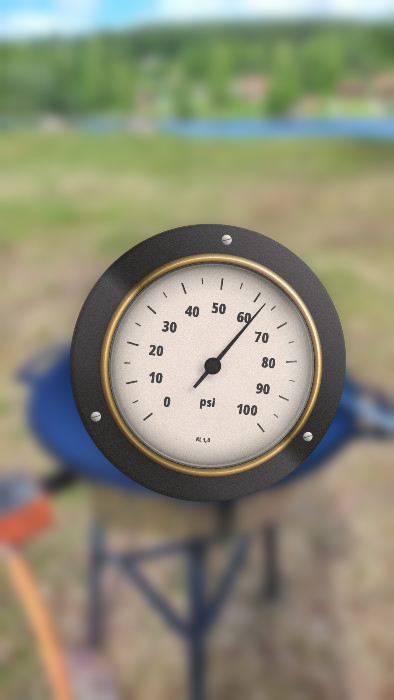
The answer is 62.5 psi
